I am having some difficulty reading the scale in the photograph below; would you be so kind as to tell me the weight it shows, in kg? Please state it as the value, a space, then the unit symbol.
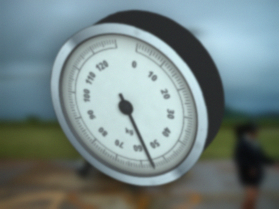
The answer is 55 kg
